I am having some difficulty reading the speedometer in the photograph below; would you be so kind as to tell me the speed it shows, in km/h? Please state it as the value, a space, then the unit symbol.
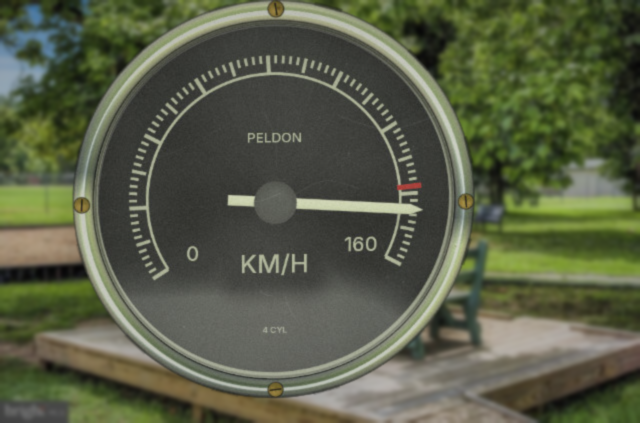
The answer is 144 km/h
